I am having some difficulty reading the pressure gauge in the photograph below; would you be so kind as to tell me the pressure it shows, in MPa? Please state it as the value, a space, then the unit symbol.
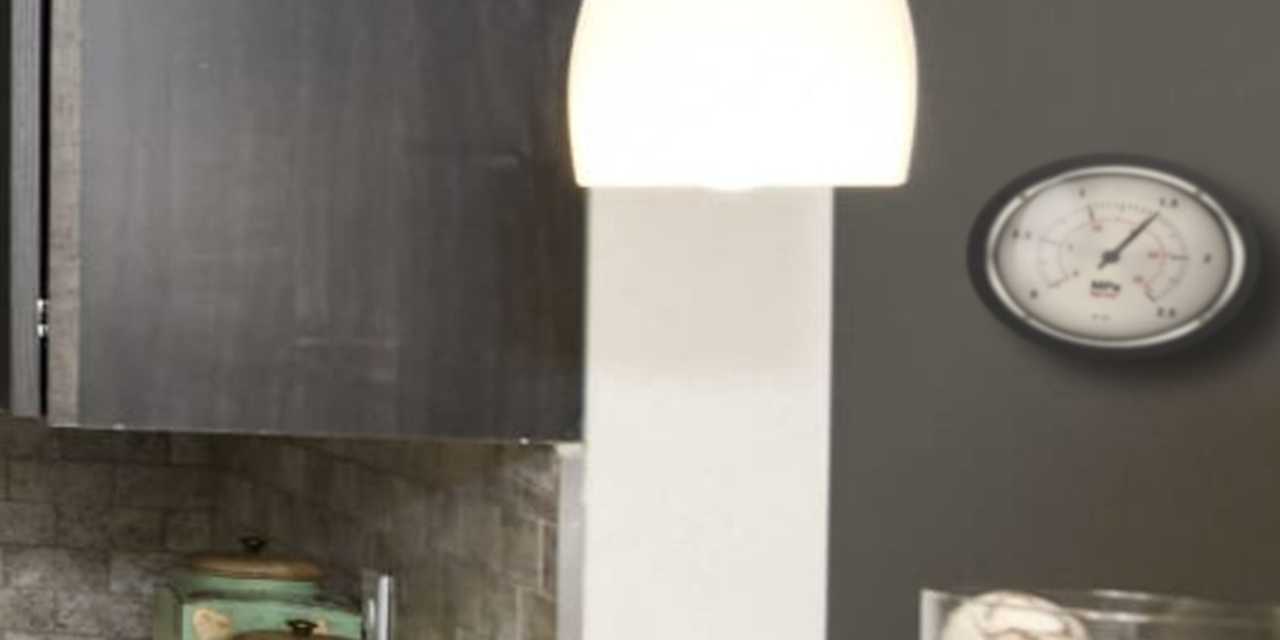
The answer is 1.5 MPa
